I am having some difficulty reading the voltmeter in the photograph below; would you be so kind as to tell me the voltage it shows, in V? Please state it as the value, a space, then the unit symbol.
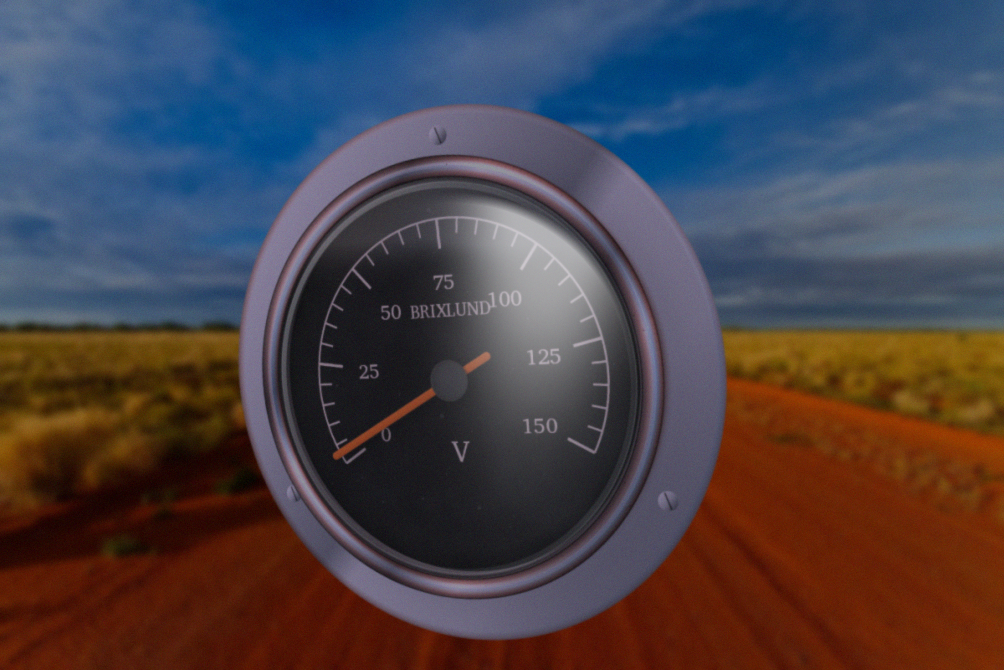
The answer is 2.5 V
